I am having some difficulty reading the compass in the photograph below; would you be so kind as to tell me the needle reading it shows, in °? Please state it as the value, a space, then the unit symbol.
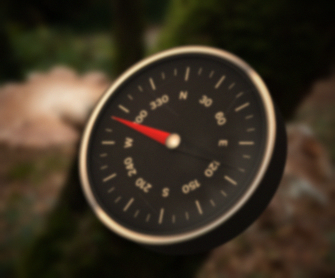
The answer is 290 °
